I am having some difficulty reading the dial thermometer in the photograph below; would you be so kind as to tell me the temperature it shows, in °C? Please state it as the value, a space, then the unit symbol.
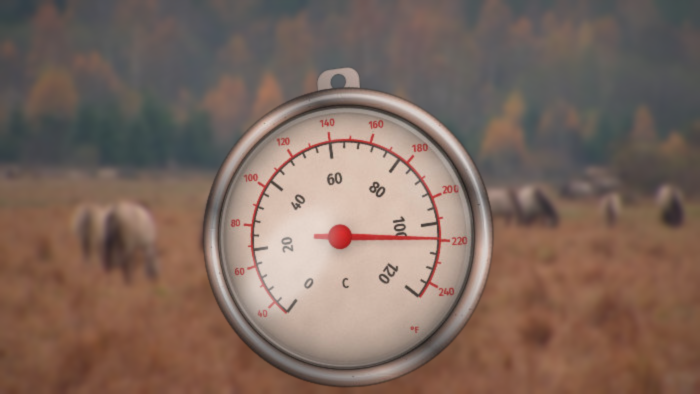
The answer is 104 °C
